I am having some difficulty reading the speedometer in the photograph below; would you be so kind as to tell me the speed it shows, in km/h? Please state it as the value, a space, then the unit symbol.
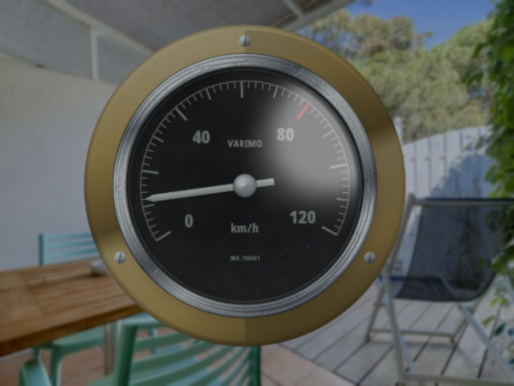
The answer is 12 km/h
